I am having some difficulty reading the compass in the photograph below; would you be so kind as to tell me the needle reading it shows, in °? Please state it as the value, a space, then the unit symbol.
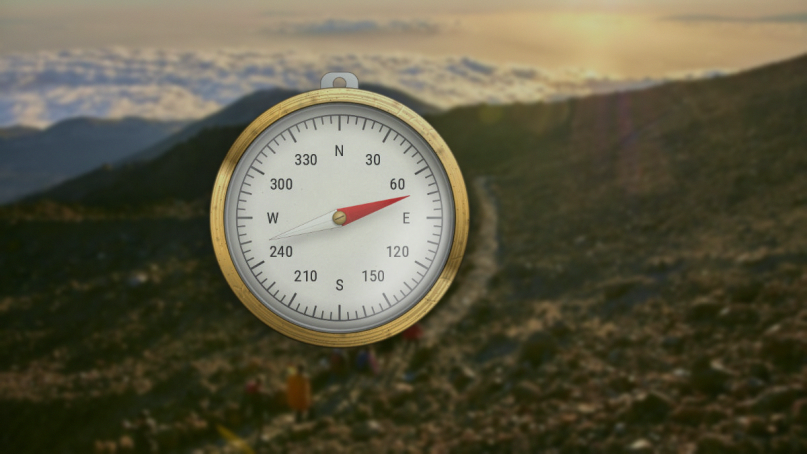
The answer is 72.5 °
